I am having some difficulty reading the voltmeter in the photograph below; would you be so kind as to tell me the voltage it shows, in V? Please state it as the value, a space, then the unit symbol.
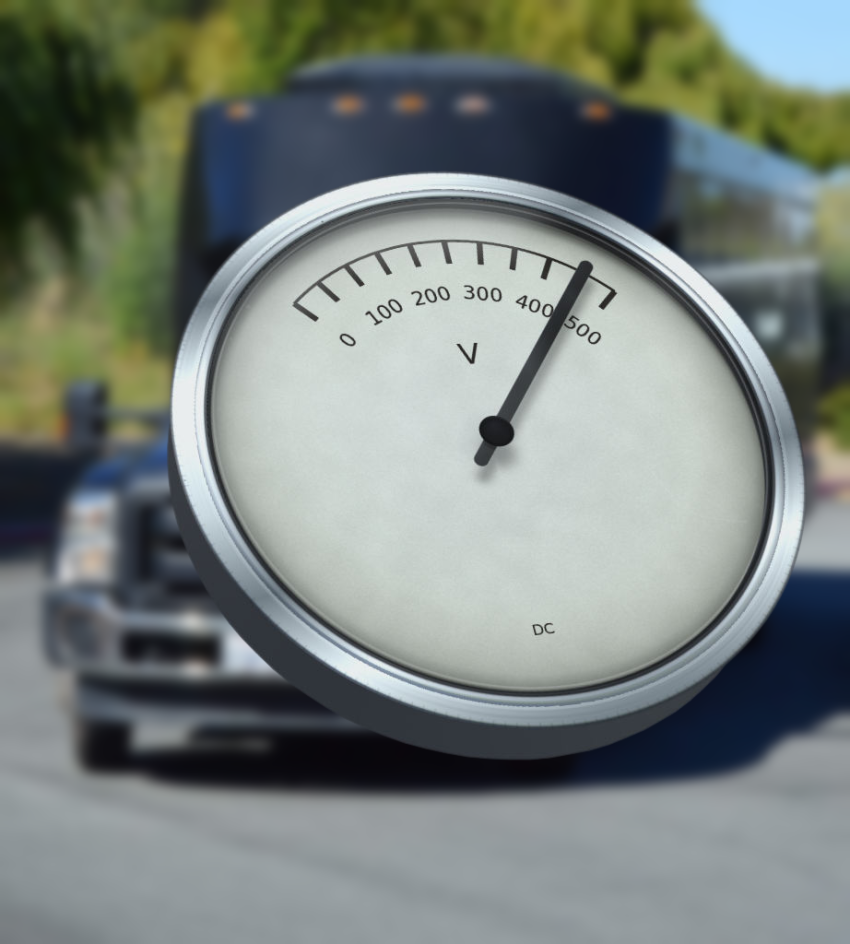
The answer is 450 V
